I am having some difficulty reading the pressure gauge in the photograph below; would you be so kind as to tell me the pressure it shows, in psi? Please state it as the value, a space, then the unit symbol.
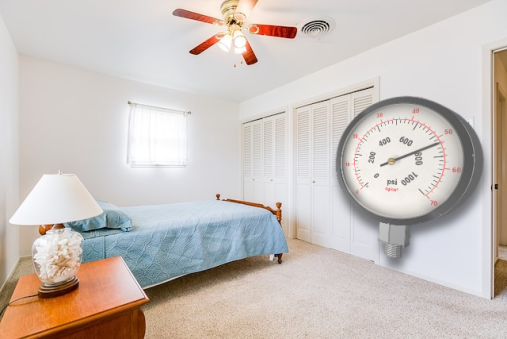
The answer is 740 psi
